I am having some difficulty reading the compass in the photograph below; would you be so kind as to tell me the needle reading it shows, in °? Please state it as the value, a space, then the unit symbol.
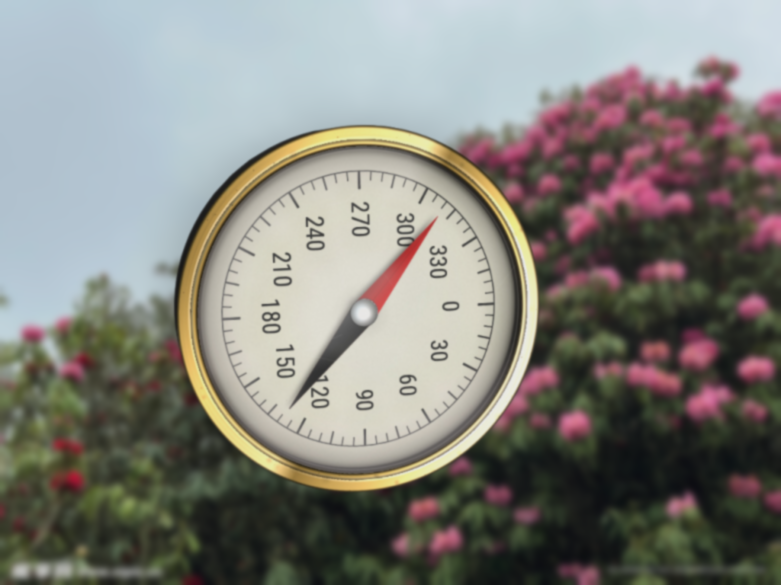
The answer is 310 °
